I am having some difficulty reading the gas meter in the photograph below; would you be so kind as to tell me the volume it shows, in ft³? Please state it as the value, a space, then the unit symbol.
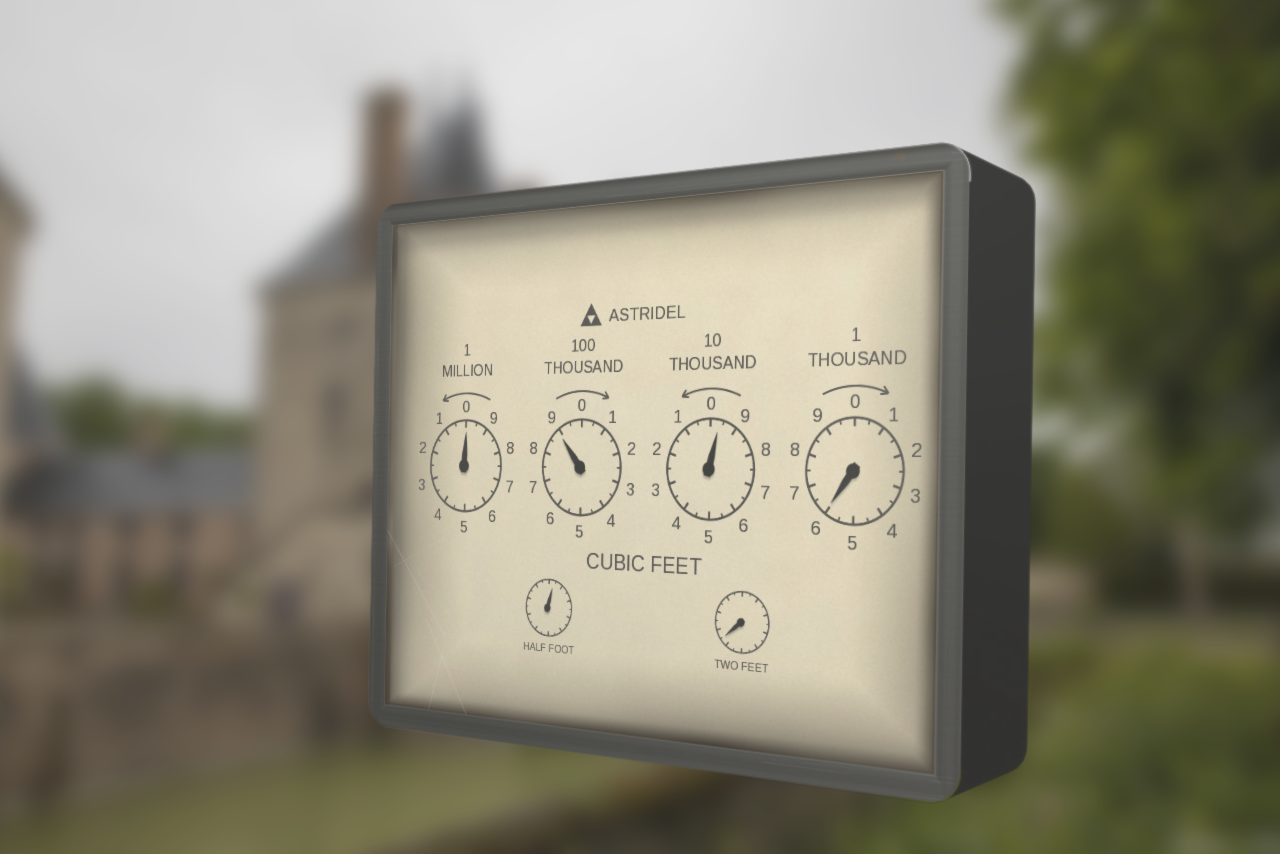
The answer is 989600 ft³
